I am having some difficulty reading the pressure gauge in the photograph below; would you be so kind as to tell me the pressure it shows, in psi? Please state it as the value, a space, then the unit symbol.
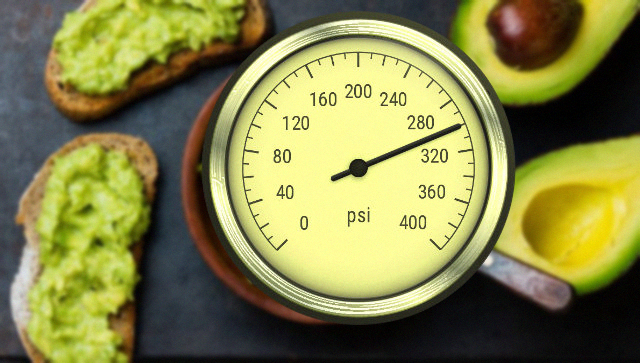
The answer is 300 psi
